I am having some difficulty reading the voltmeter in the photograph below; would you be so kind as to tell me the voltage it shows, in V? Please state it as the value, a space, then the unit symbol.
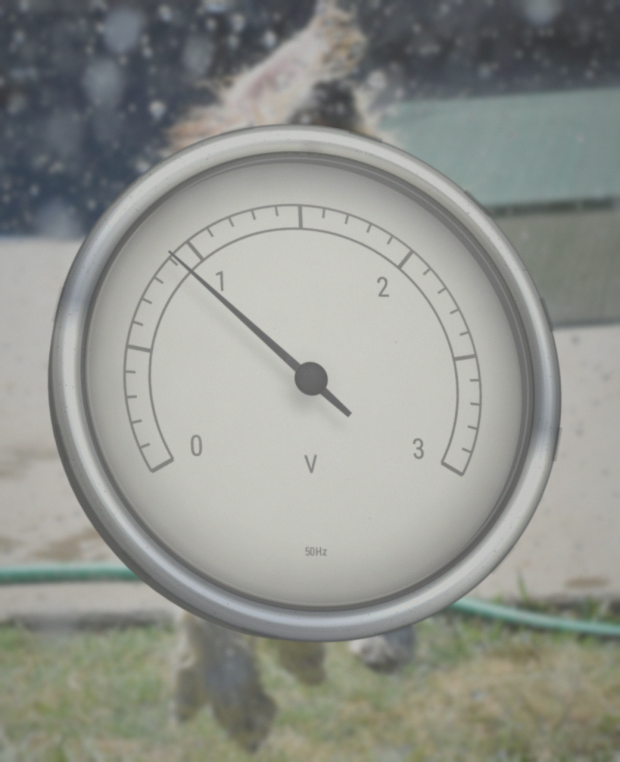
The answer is 0.9 V
